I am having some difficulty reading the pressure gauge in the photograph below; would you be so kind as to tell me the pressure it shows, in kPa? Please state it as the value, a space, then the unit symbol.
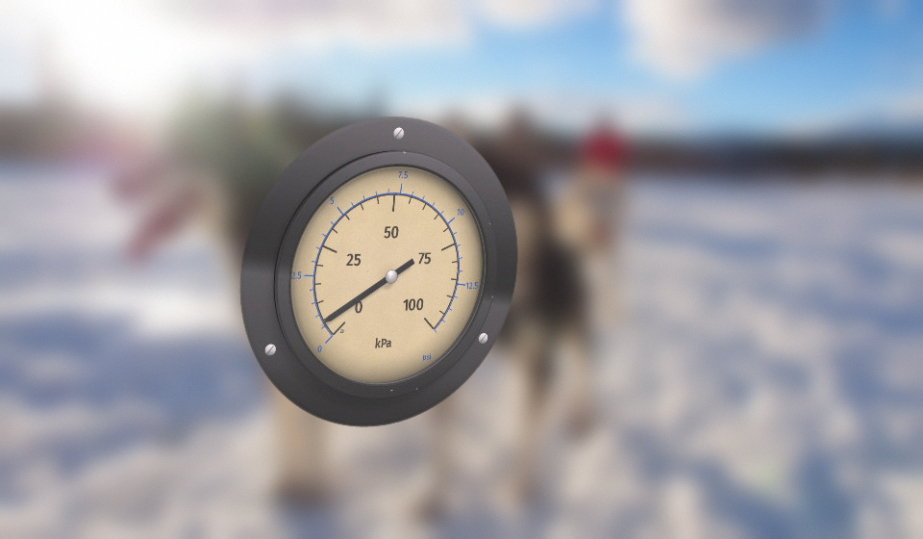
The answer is 5 kPa
